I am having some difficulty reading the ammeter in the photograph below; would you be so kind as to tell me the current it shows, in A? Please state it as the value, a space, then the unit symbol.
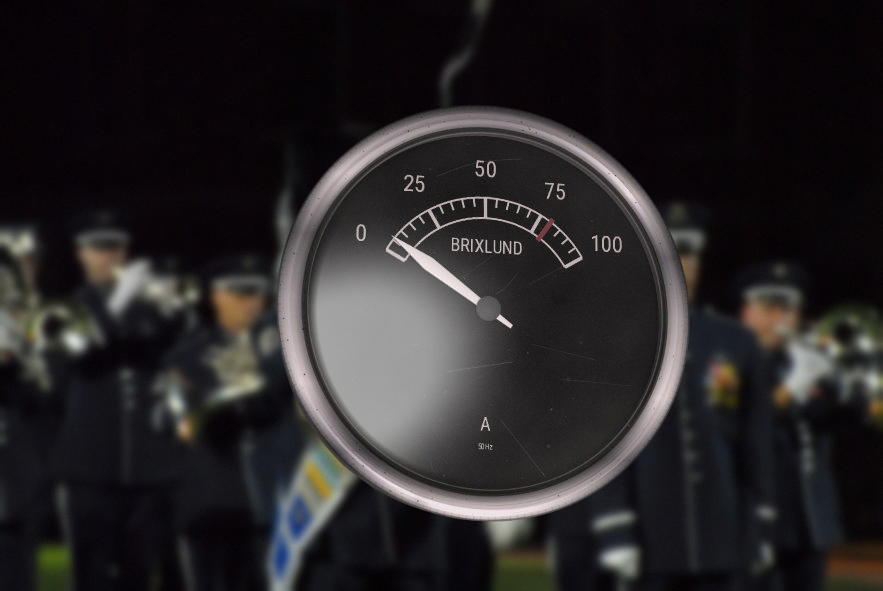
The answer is 5 A
